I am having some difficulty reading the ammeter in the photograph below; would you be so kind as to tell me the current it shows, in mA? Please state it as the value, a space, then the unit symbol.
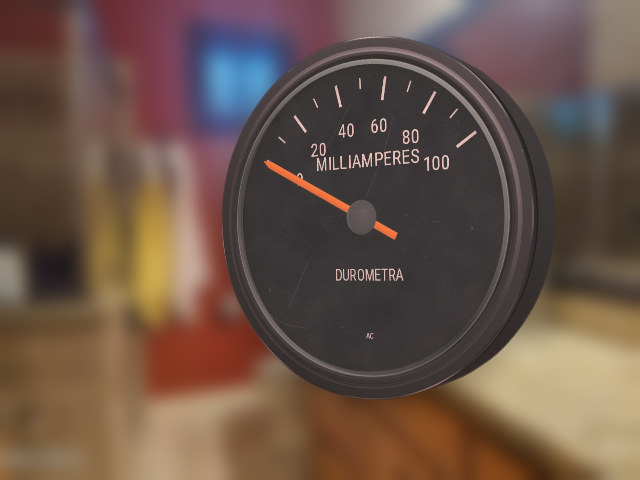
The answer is 0 mA
